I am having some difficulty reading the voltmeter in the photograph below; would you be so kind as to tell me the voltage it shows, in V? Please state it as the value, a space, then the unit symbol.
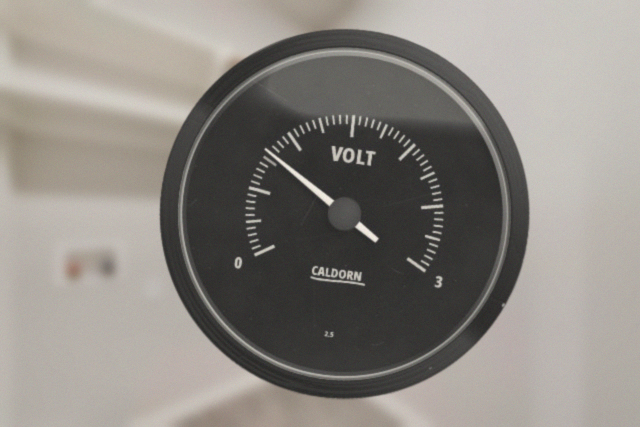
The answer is 0.8 V
